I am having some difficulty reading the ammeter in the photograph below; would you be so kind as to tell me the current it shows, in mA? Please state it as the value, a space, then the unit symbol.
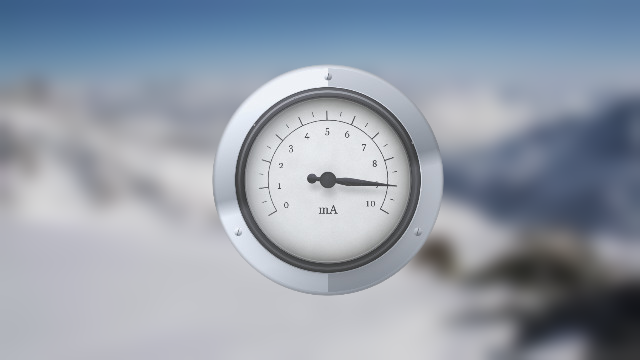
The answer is 9 mA
